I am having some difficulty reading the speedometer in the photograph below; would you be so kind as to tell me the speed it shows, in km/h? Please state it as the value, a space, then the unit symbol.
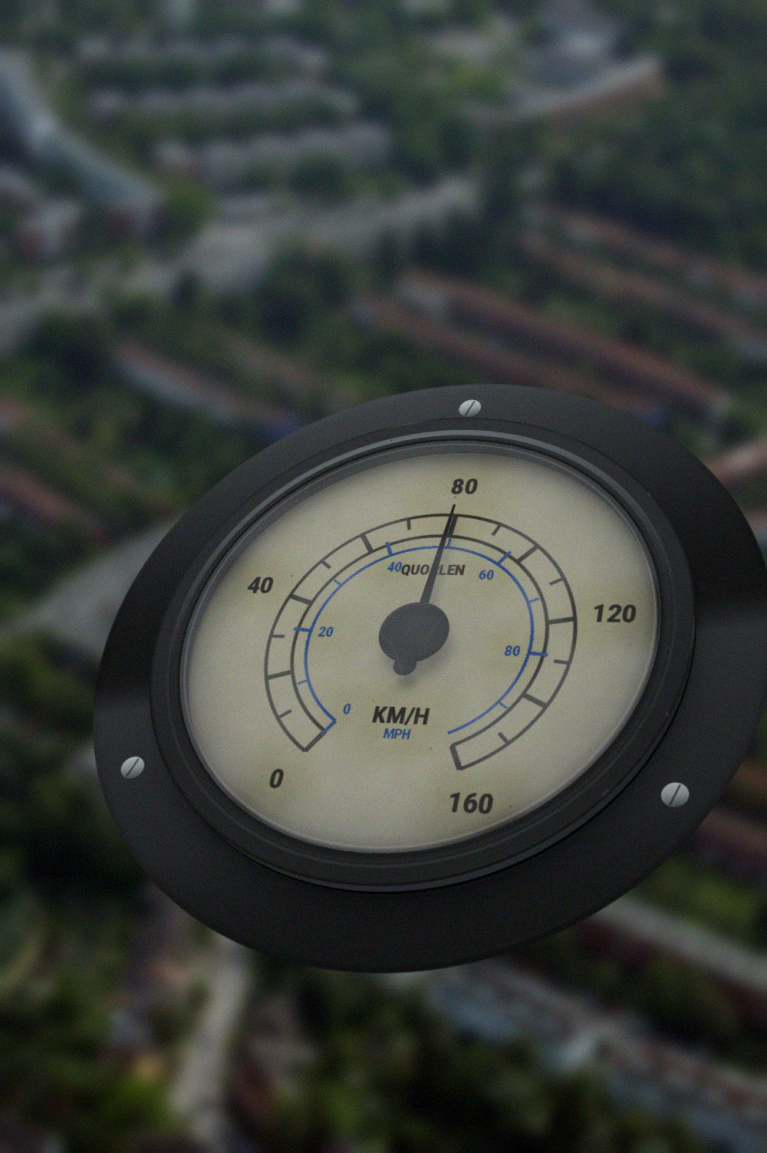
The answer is 80 km/h
